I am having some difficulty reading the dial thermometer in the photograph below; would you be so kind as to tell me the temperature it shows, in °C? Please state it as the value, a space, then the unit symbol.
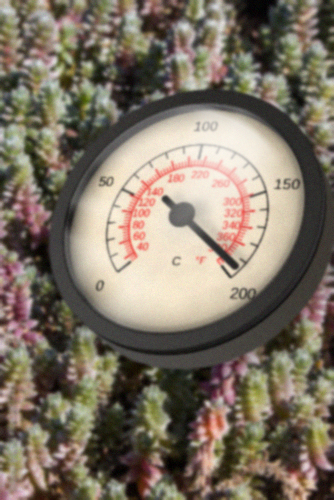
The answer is 195 °C
